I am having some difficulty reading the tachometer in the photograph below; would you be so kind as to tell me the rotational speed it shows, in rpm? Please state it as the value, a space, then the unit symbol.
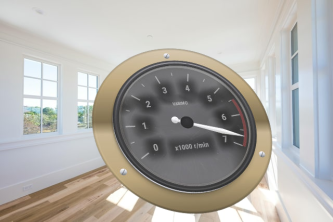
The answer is 6750 rpm
